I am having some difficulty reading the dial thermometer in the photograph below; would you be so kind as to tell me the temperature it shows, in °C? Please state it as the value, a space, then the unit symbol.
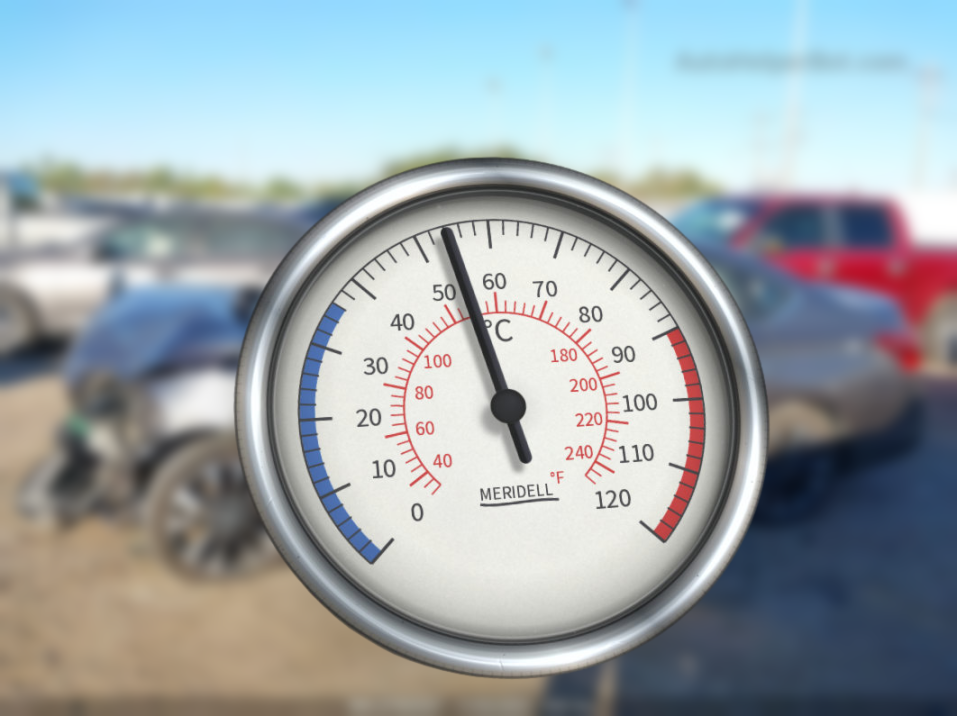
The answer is 54 °C
